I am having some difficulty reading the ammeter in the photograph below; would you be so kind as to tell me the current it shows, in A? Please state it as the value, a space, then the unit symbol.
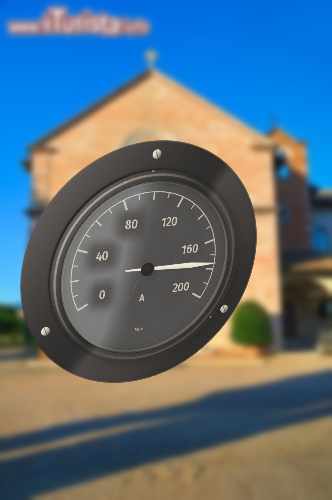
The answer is 175 A
